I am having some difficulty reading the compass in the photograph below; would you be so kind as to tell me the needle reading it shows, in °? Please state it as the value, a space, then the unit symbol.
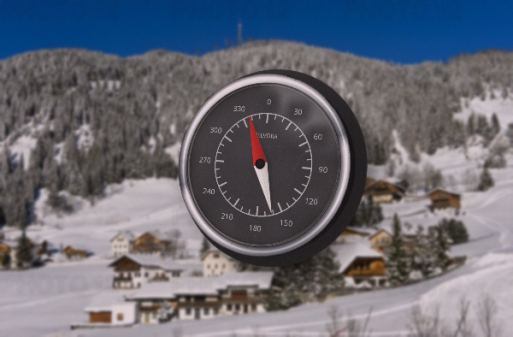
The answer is 340 °
